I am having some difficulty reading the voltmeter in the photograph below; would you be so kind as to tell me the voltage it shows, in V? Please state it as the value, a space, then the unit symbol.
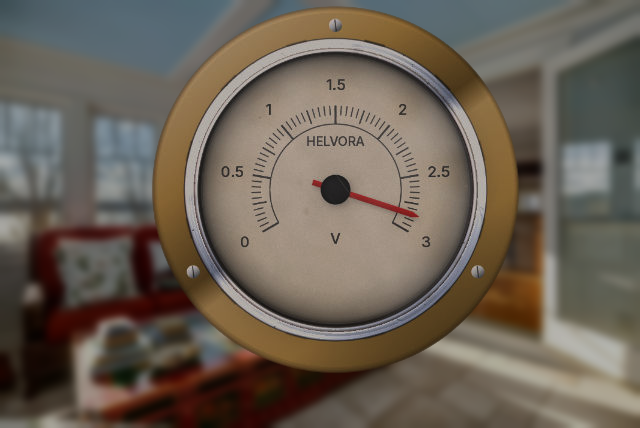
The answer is 2.85 V
